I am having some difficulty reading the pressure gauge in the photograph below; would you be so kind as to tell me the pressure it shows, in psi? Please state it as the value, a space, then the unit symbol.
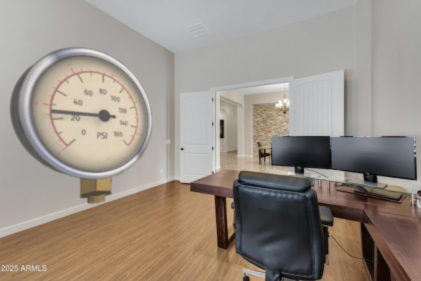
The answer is 25 psi
